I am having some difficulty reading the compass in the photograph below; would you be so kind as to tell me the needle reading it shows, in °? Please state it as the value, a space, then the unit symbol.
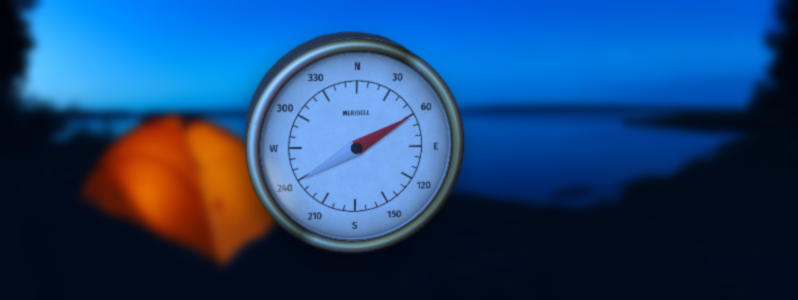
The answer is 60 °
